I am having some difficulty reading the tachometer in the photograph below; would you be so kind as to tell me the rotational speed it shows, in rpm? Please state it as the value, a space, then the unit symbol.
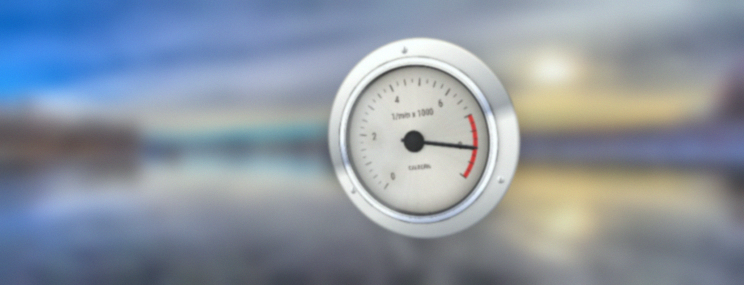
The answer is 8000 rpm
